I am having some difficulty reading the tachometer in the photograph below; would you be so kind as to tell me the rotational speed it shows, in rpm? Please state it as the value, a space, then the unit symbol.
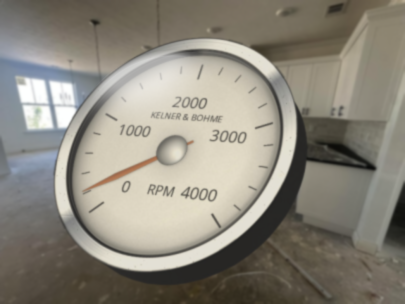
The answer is 200 rpm
